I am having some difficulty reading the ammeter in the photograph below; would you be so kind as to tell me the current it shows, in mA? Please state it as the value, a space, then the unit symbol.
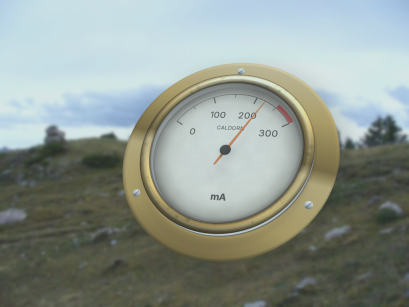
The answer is 225 mA
